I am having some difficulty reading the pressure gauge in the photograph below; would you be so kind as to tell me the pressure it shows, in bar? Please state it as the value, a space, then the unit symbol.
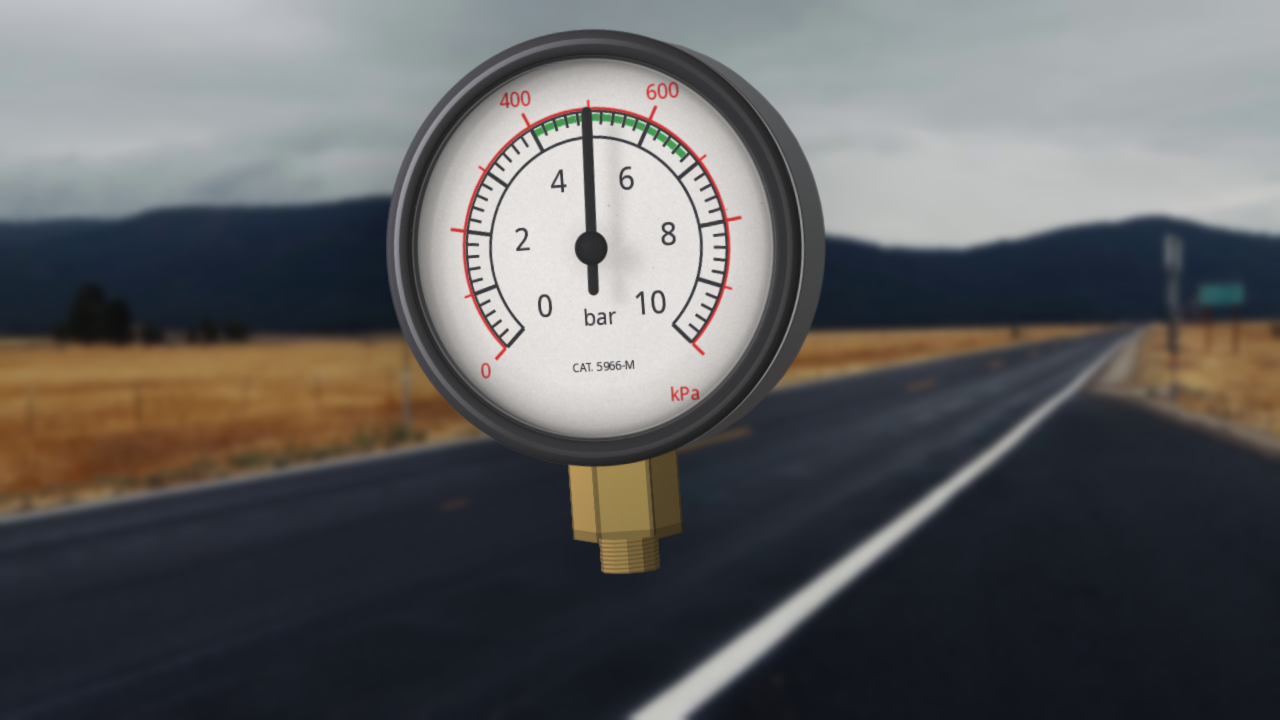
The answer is 5 bar
